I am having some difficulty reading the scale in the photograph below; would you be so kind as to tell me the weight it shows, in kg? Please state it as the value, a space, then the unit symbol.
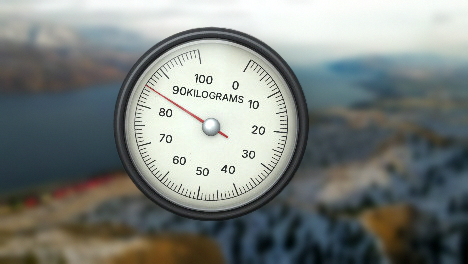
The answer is 85 kg
